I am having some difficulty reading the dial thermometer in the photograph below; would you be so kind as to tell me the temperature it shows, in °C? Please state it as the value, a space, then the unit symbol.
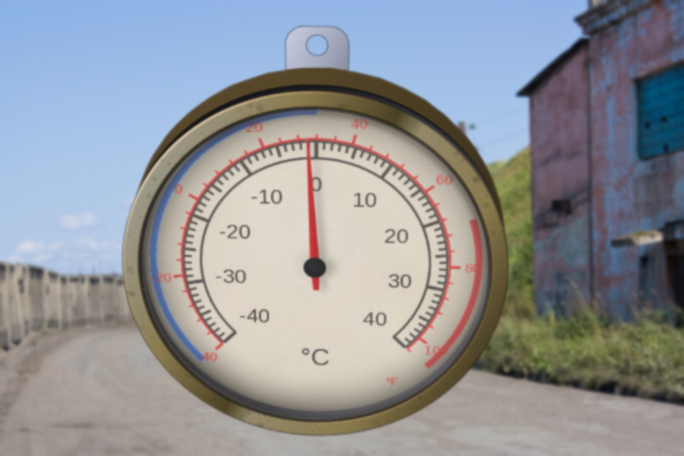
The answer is -1 °C
